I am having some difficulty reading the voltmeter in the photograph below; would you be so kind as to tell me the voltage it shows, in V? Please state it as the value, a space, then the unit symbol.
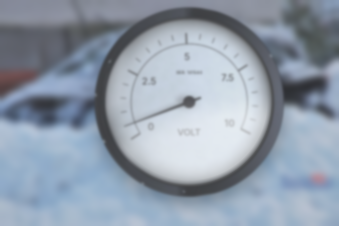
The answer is 0.5 V
